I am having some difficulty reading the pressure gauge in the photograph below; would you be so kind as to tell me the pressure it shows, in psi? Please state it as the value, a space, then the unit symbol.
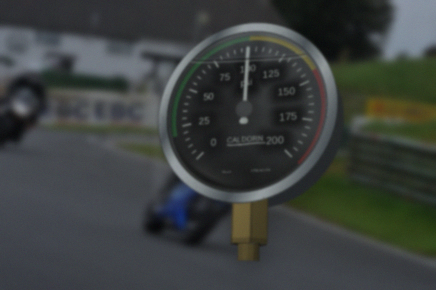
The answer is 100 psi
